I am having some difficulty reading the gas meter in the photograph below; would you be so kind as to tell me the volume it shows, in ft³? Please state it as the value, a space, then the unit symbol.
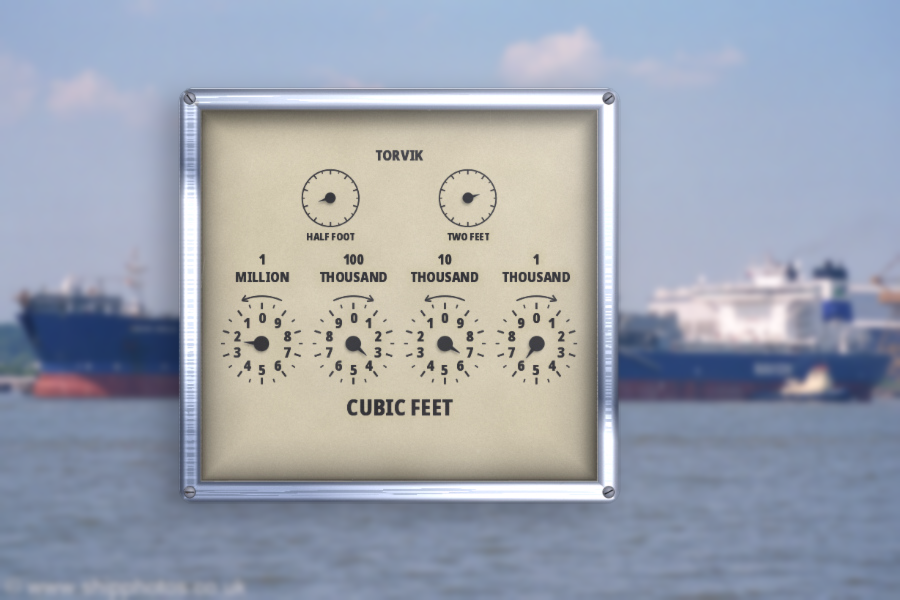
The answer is 236600 ft³
